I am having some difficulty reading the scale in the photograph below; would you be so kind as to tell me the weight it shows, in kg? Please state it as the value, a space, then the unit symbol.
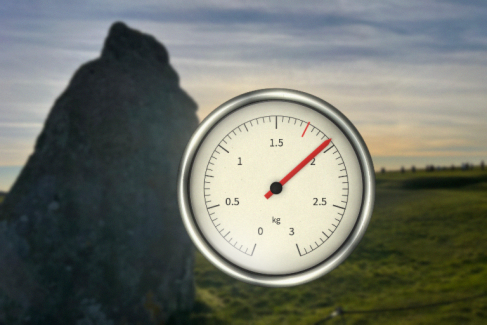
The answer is 1.95 kg
